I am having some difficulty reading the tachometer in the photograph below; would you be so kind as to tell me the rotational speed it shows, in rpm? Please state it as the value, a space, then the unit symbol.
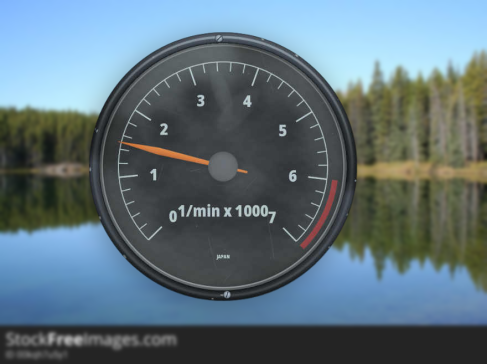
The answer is 1500 rpm
